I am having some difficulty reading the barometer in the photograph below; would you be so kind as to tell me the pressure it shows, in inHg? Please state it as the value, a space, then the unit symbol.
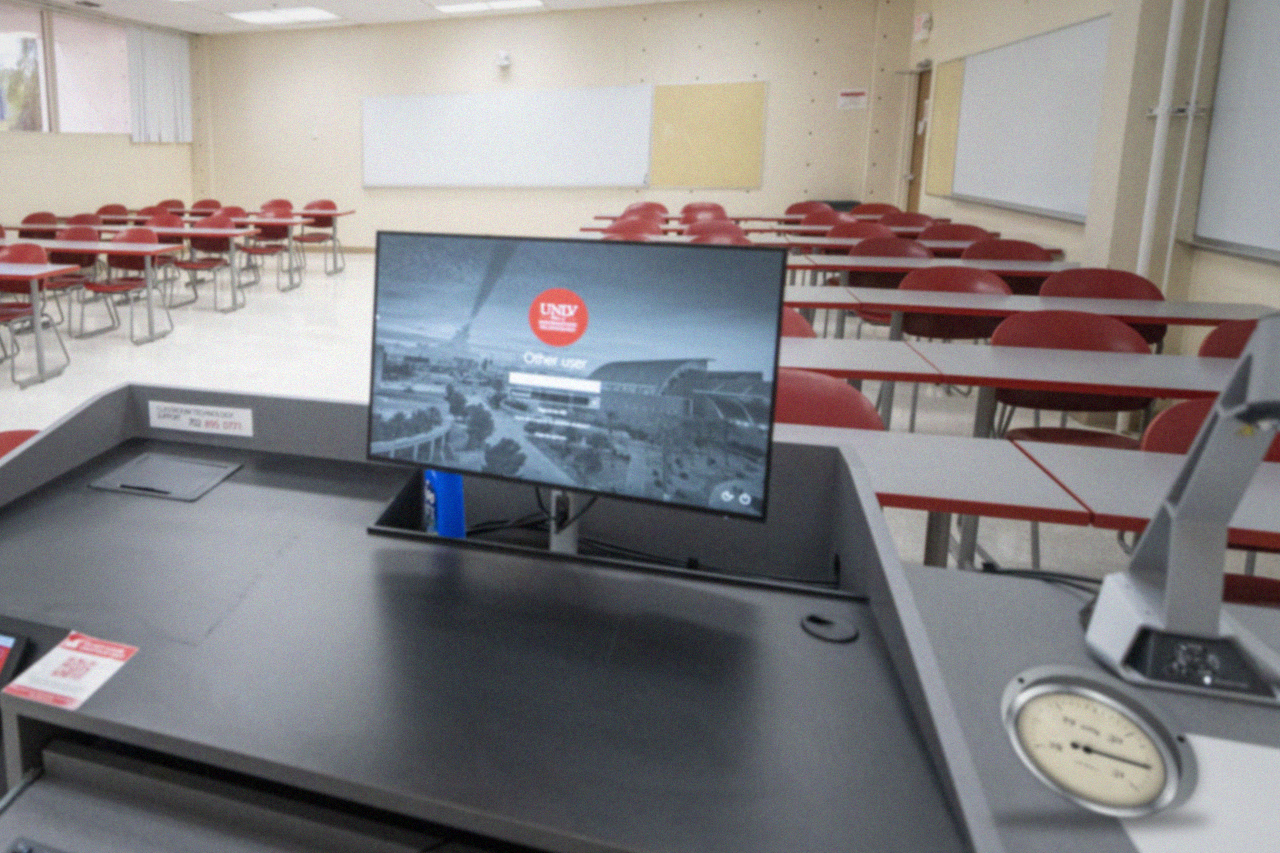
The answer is 30.5 inHg
